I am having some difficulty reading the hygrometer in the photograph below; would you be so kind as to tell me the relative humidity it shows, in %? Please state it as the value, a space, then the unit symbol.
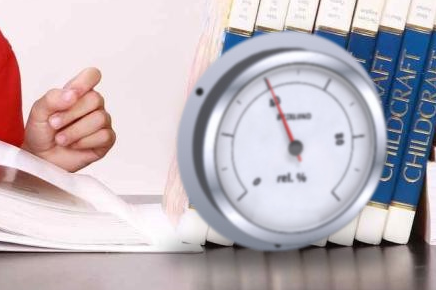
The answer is 40 %
